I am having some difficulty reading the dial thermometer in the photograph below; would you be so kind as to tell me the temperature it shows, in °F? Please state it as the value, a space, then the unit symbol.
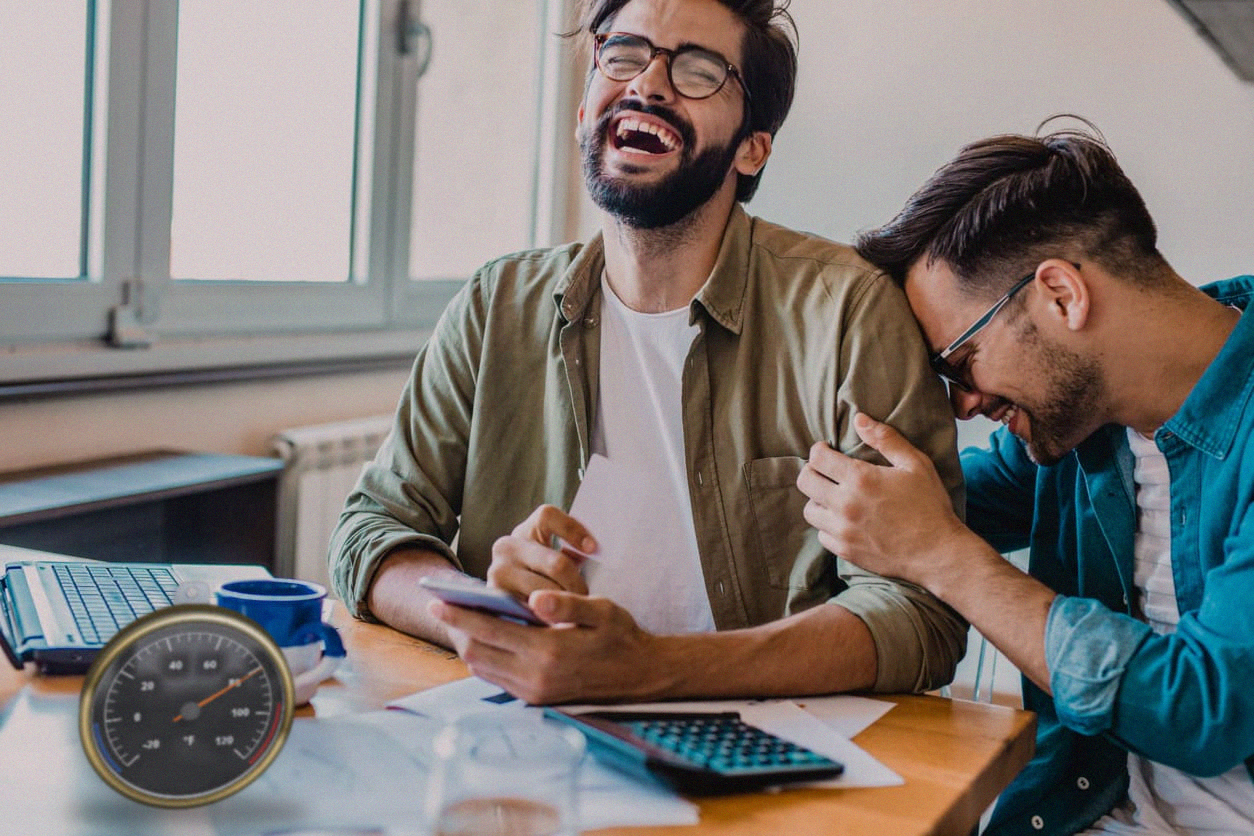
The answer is 80 °F
